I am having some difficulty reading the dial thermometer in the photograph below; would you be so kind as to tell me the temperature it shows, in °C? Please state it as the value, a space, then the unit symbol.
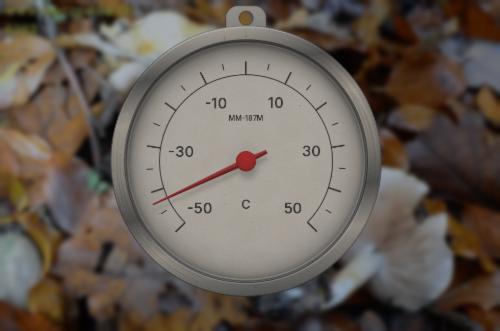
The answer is -42.5 °C
